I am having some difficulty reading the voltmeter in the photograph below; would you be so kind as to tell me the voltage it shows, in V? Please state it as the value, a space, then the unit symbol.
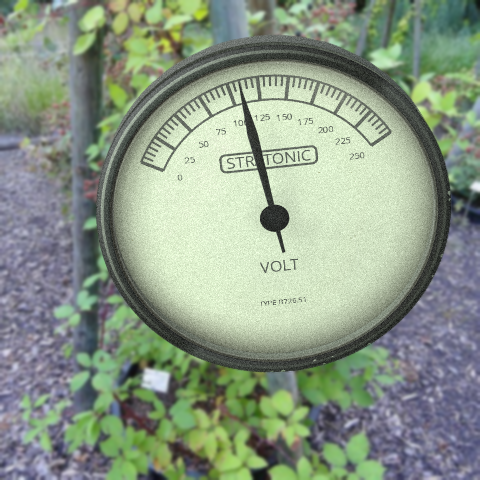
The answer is 110 V
